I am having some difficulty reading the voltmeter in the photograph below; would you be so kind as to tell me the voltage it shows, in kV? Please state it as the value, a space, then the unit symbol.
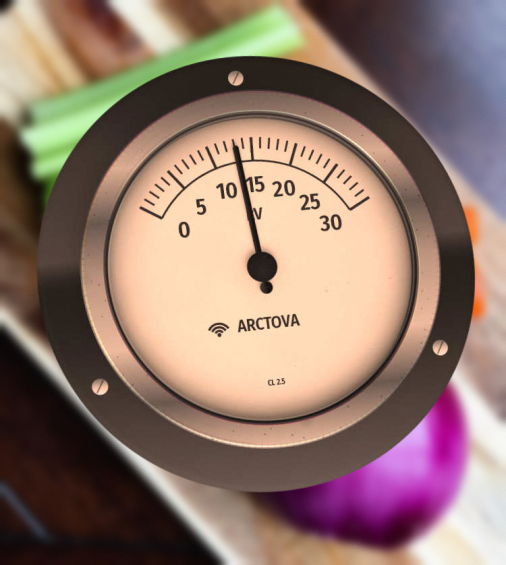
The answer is 13 kV
